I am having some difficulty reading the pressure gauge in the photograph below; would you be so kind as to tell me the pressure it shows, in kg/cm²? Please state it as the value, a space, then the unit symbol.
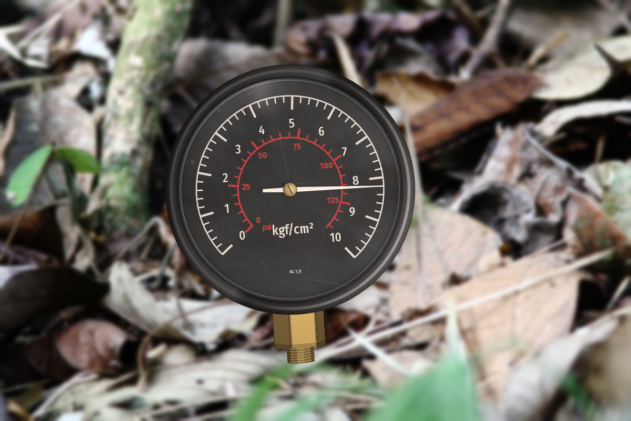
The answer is 8.2 kg/cm²
